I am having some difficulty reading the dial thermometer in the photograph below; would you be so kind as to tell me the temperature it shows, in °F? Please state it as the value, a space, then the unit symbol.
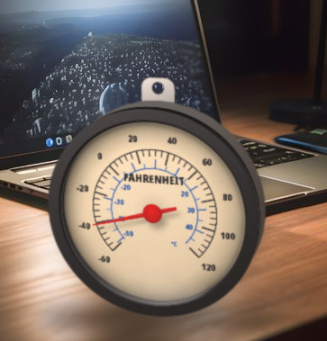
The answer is -40 °F
